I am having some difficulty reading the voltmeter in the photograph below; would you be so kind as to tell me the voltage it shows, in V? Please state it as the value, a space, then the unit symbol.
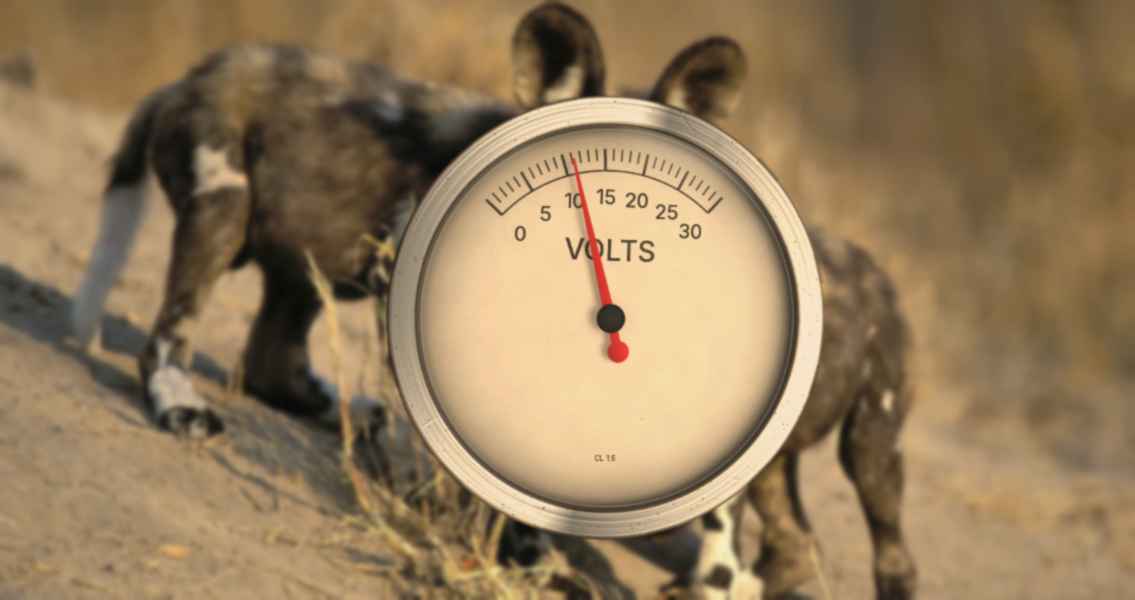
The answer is 11 V
